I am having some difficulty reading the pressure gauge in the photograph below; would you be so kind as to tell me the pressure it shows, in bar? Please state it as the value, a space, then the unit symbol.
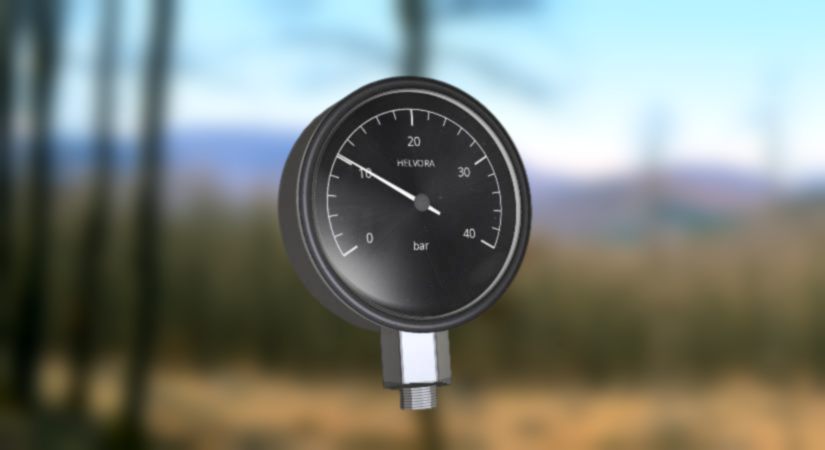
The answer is 10 bar
